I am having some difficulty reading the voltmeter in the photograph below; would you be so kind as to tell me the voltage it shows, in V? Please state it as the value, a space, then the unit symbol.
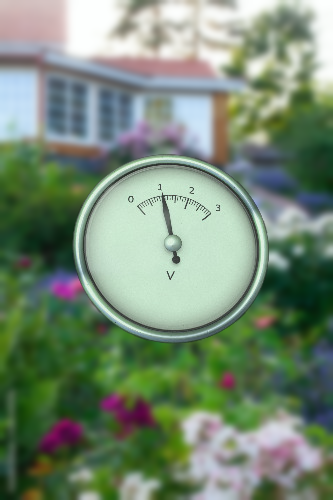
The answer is 1 V
